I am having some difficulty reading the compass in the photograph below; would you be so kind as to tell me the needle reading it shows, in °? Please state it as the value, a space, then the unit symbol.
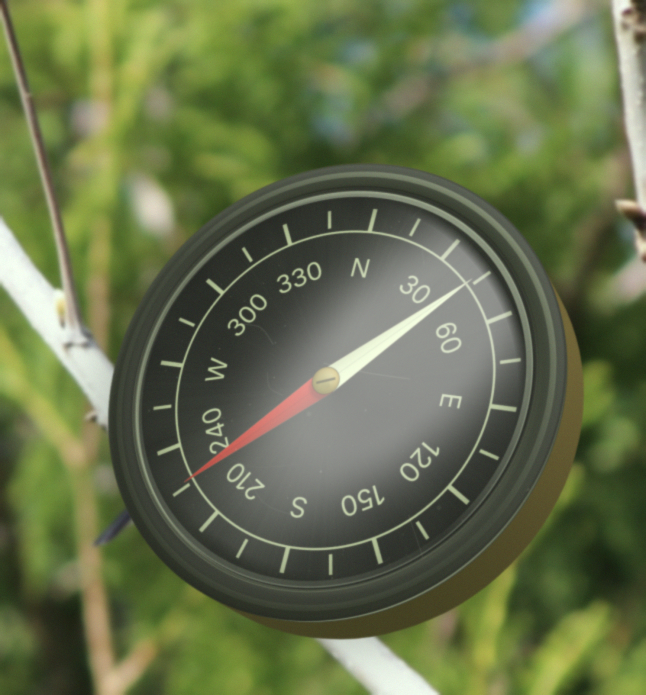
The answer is 225 °
